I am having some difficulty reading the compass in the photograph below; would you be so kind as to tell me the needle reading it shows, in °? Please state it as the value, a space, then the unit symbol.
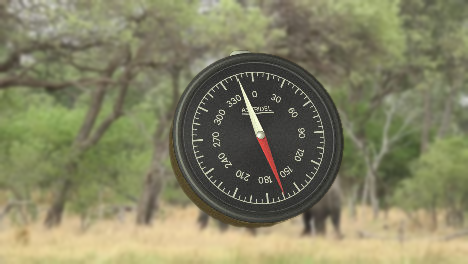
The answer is 165 °
